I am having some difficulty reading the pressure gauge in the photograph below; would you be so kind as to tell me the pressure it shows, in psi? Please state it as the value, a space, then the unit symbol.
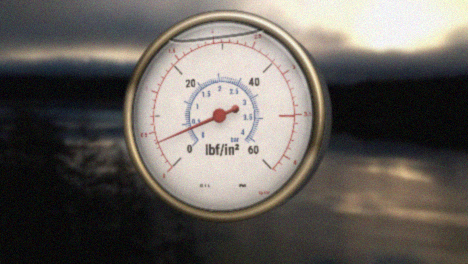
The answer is 5 psi
